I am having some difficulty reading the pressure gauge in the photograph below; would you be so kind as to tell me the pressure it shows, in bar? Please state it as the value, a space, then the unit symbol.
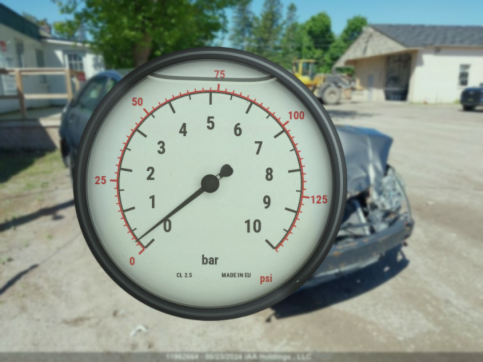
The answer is 0.25 bar
